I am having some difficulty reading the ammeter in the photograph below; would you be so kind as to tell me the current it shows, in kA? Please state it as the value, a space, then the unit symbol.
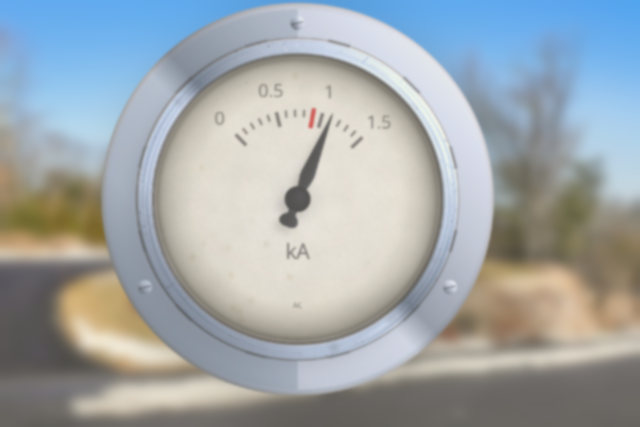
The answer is 1.1 kA
